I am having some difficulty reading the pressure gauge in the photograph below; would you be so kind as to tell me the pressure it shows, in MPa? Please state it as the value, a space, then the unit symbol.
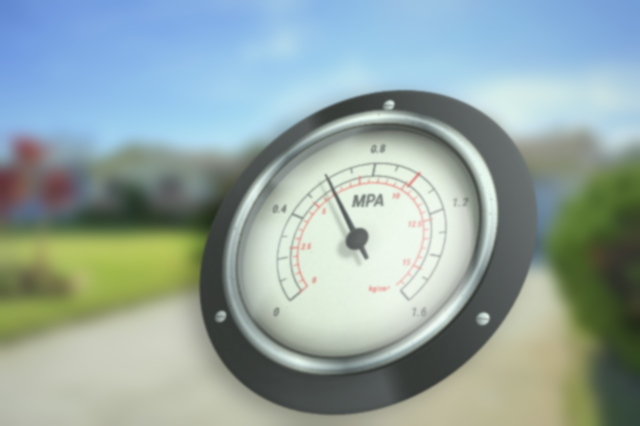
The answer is 0.6 MPa
